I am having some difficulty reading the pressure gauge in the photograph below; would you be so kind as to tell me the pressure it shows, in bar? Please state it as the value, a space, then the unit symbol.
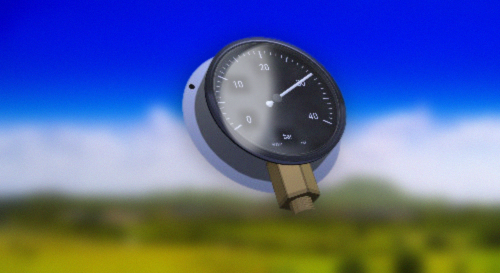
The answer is 30 bar
